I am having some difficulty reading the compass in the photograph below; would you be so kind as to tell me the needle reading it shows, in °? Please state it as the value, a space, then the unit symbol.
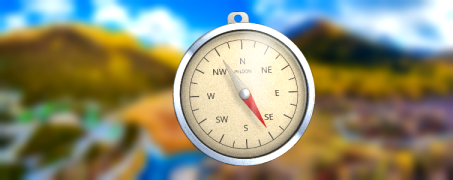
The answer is 150 °
